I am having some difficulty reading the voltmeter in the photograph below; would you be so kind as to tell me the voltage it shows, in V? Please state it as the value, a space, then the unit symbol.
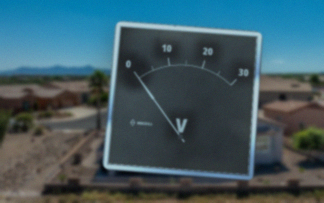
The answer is 0 V
